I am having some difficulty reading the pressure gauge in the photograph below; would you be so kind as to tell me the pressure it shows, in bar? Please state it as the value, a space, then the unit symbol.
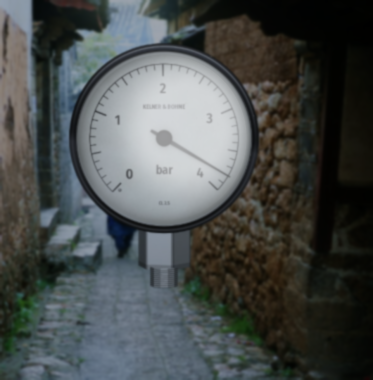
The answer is 3.8 bar
